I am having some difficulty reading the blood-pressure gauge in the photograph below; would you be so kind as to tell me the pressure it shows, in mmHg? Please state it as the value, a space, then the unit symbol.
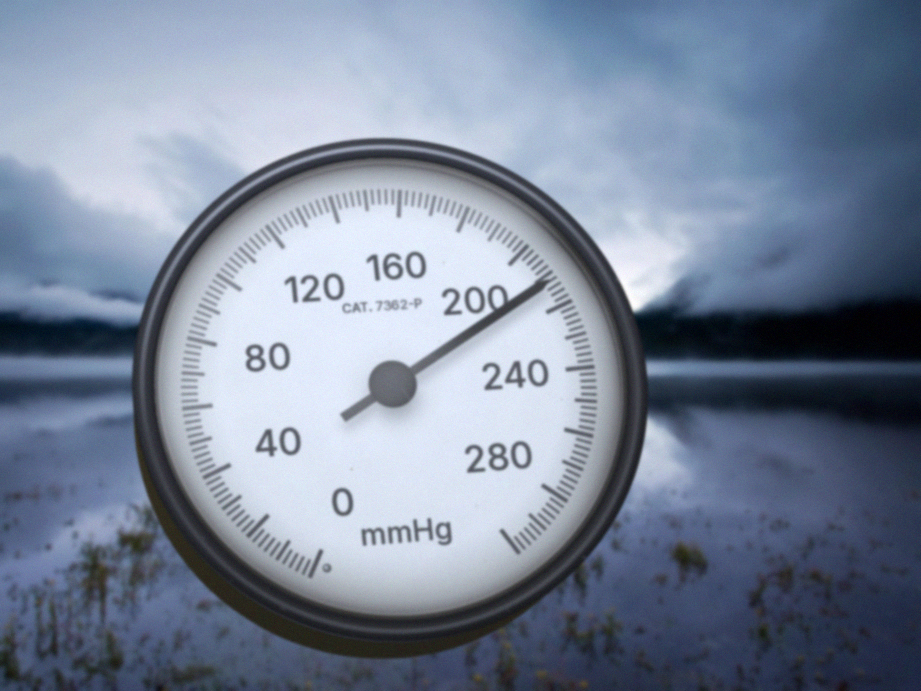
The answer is 212 mmHg
